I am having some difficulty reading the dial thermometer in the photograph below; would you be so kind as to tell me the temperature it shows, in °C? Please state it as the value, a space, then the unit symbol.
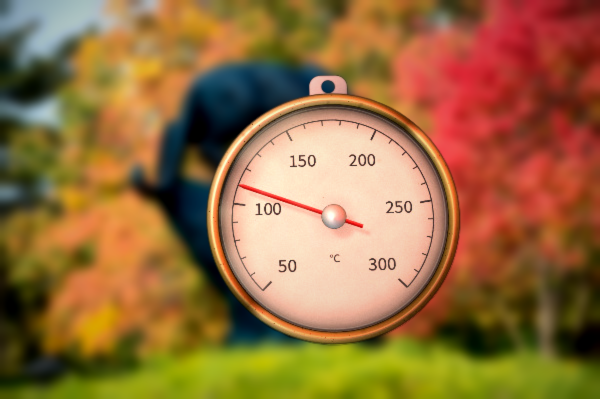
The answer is 110 °C
